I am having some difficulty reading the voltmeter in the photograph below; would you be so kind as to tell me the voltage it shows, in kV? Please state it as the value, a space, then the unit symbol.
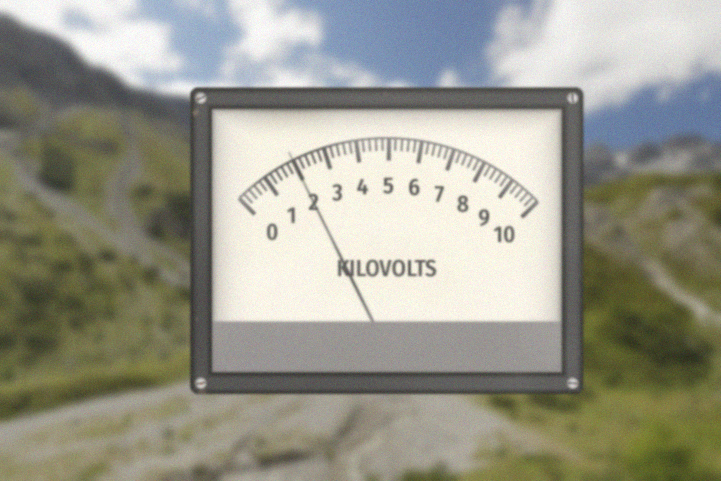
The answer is 2 kV
